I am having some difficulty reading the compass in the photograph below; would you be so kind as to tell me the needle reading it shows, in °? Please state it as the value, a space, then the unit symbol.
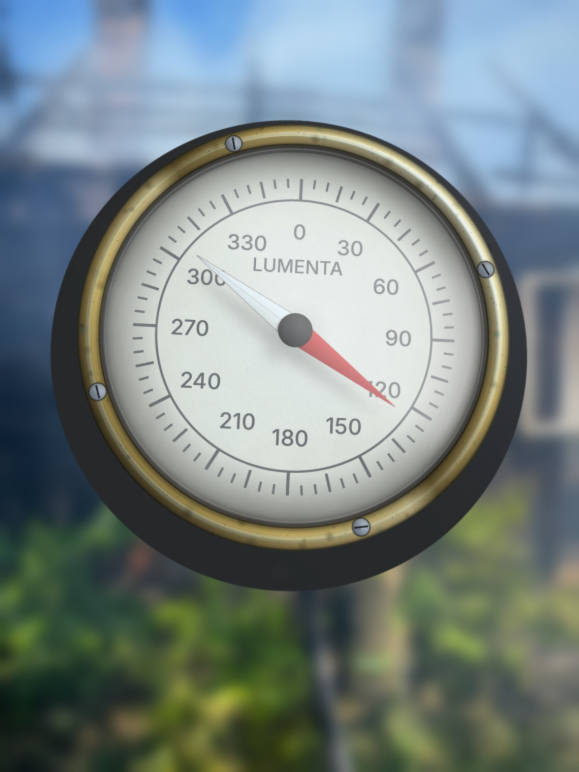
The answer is 125 °
